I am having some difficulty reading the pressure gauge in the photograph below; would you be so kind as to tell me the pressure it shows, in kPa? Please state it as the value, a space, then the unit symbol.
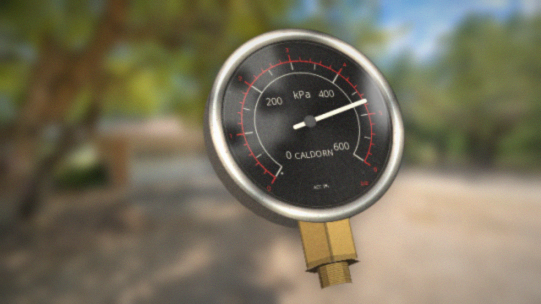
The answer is 475 kPa
